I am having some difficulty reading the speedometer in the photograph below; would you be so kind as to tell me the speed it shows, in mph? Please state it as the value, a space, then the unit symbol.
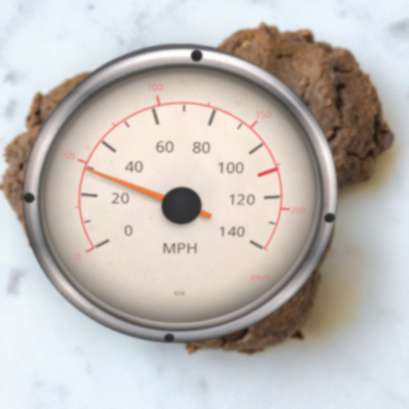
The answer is 30 mph
